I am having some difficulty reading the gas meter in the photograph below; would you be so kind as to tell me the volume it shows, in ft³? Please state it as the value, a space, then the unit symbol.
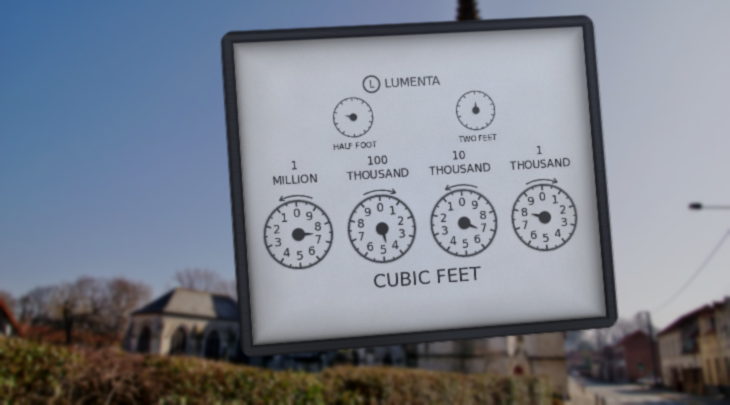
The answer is 746800 ft³
